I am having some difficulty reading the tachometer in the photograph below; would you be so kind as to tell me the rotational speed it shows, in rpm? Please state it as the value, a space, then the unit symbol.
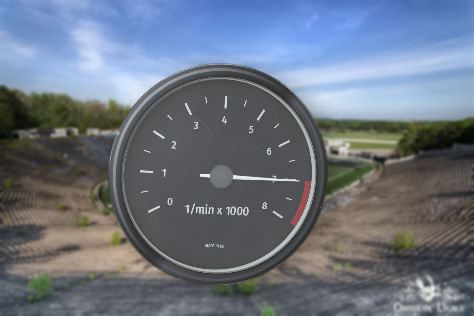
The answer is 7000 rpm
